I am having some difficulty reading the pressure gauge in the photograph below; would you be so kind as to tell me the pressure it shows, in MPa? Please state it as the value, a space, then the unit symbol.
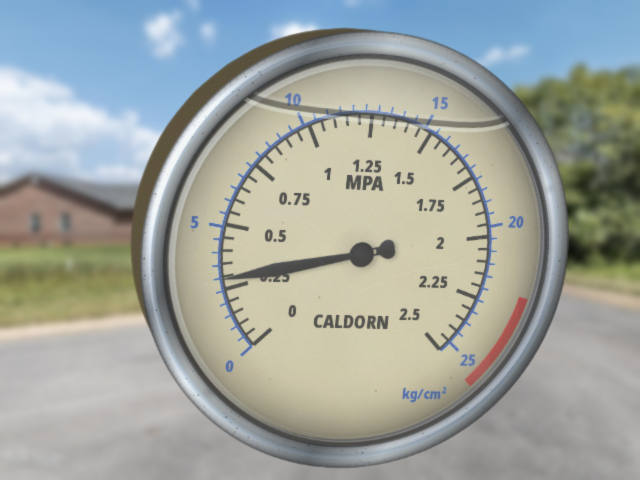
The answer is 0.3 MPa
